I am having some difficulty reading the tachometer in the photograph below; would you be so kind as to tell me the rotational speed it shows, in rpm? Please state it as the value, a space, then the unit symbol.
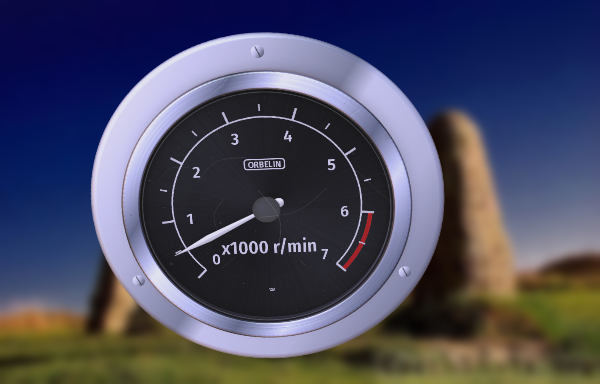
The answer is 500 rpm
